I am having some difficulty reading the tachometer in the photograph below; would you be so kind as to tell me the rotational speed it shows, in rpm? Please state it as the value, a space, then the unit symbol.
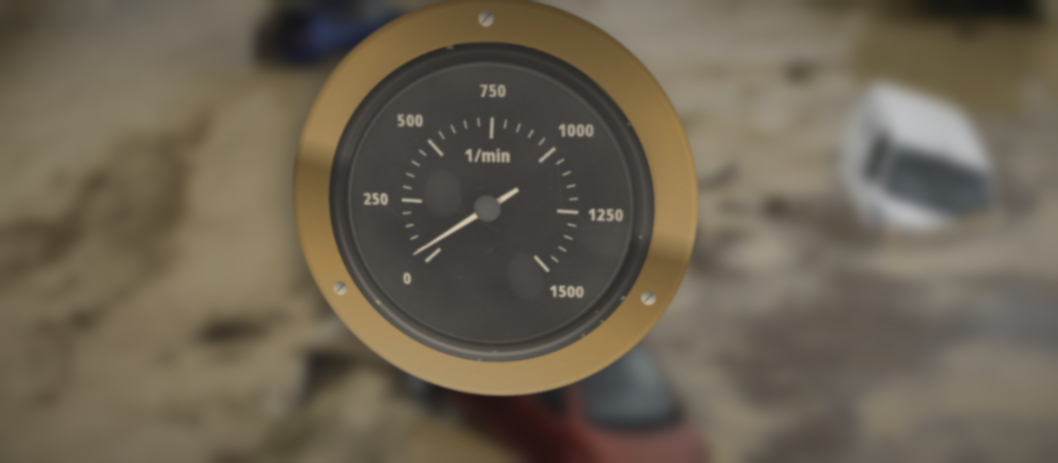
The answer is 50 rpm
